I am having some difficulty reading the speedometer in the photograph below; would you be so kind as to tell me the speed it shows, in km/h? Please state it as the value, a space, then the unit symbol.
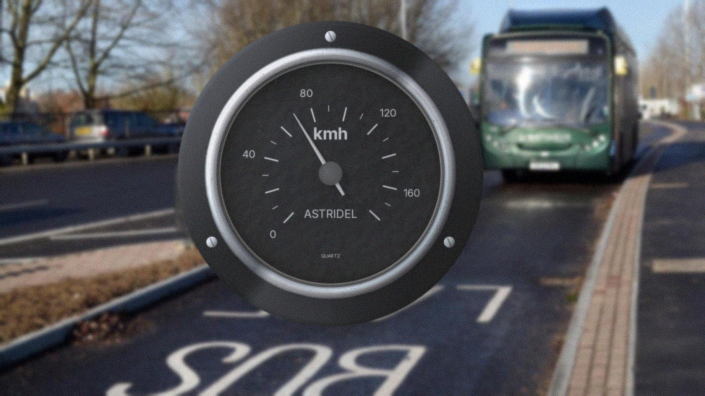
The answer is 70 km/h
